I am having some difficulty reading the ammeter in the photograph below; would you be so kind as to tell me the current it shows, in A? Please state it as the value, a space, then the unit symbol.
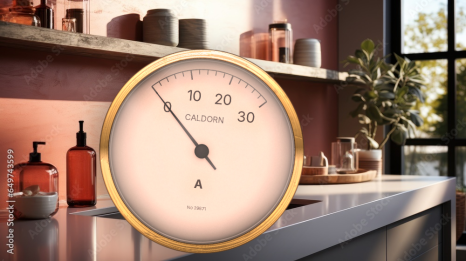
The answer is 0 A
